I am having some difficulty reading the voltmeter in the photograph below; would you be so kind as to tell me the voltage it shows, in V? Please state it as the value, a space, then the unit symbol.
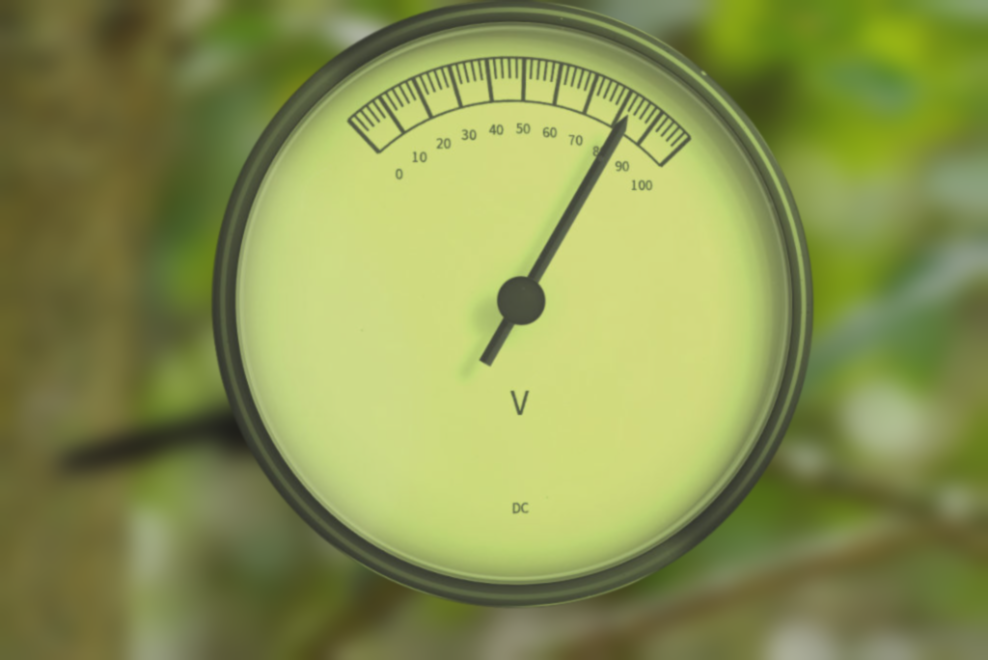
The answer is 82 V
